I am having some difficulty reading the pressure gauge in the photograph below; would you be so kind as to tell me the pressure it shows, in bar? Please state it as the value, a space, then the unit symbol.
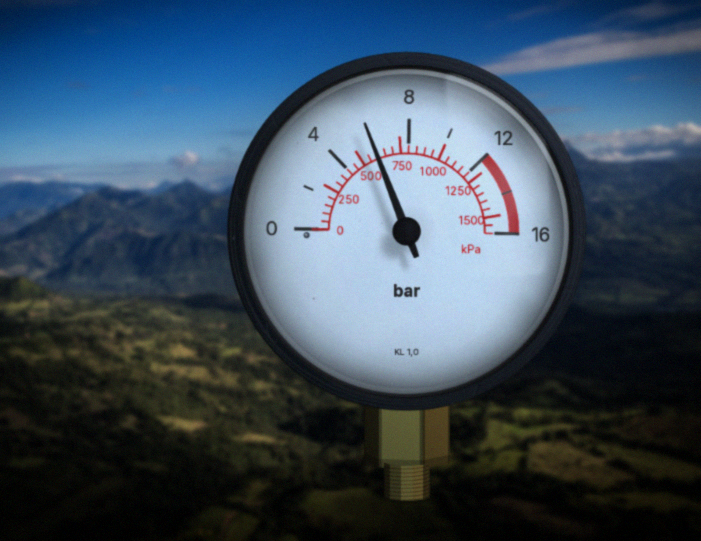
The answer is 6 bar
